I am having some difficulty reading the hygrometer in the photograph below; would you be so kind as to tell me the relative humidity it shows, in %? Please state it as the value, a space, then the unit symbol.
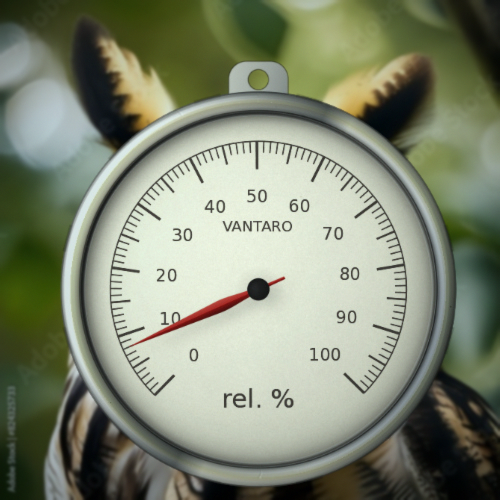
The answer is 8 %
